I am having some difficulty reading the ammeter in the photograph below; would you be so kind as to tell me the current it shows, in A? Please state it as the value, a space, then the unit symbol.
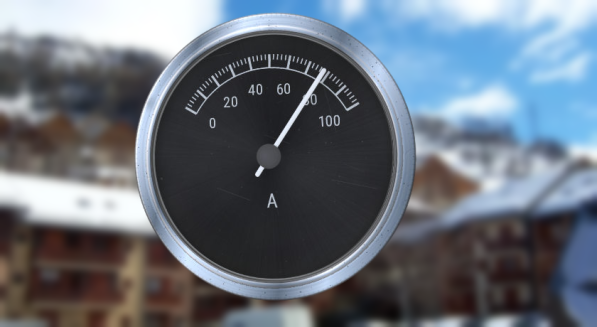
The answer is 78 A
